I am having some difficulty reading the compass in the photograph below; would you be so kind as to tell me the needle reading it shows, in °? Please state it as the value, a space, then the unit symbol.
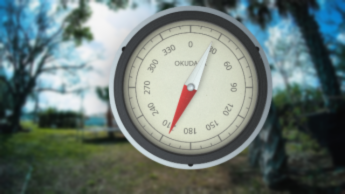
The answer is 205 °
